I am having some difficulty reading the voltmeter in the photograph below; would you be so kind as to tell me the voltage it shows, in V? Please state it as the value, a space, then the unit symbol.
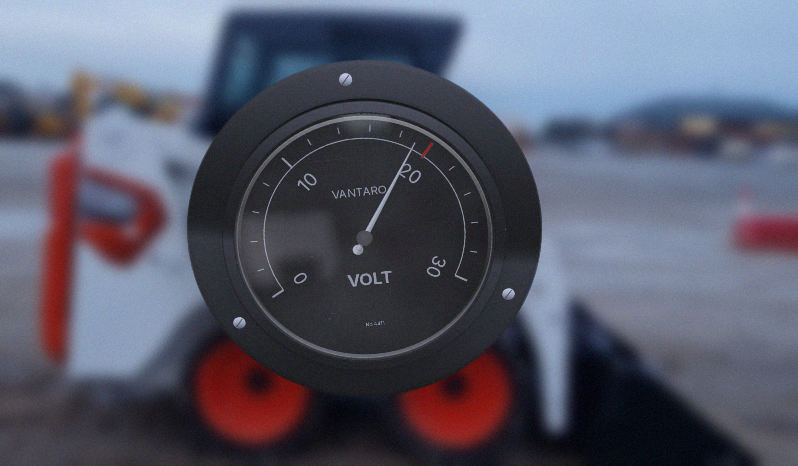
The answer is 19 V
